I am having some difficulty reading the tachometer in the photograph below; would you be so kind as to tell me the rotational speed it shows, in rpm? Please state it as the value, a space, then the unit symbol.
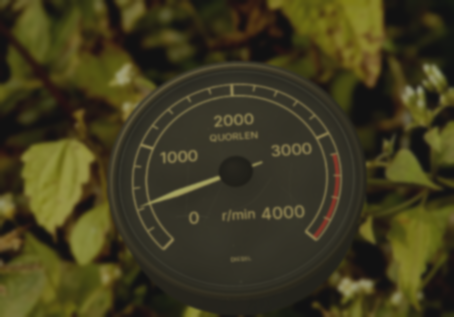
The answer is 400 rpm
